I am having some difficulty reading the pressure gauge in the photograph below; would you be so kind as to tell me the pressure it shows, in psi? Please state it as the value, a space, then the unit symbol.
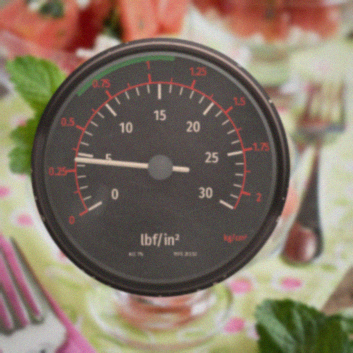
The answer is 4.5 psi
